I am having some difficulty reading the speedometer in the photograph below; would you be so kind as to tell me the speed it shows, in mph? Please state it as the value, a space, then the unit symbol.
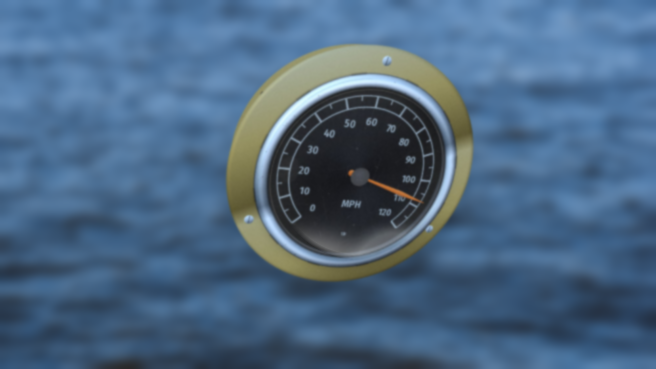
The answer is 107.5 mph
